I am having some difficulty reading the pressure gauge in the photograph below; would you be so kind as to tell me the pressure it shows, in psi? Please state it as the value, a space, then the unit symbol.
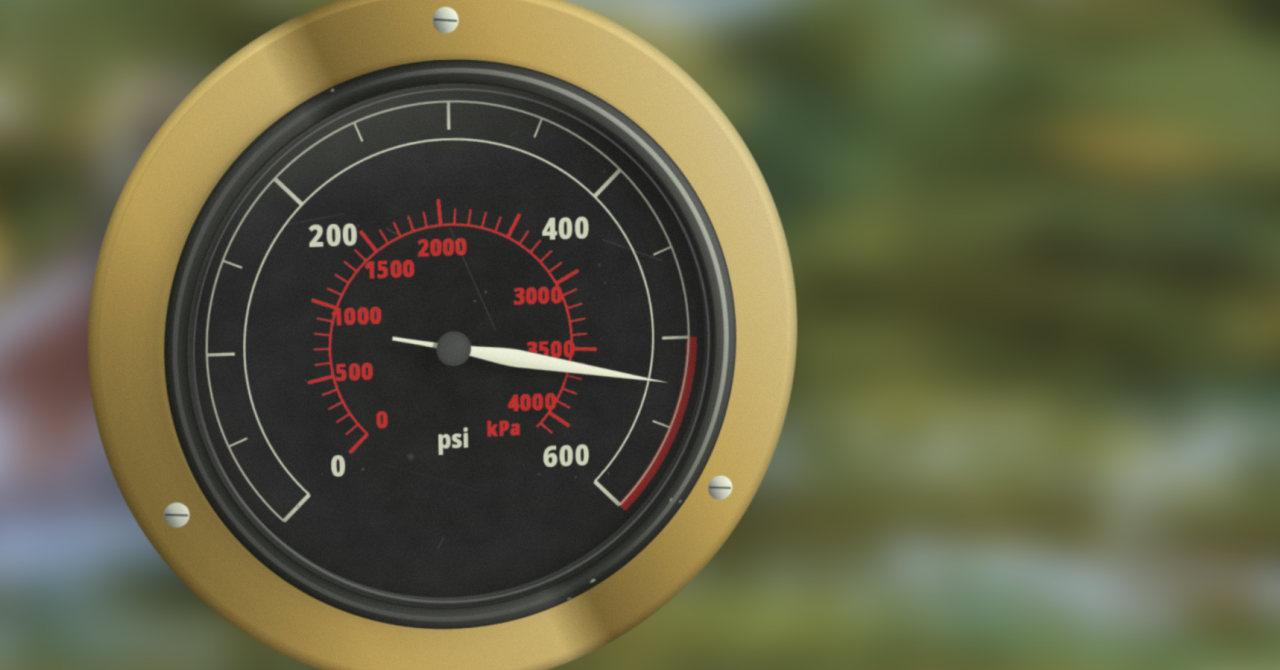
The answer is 525 psi
